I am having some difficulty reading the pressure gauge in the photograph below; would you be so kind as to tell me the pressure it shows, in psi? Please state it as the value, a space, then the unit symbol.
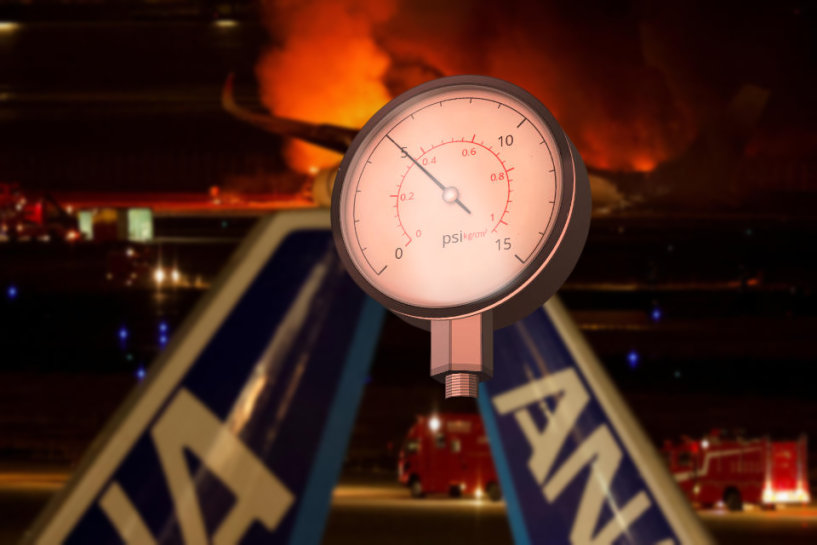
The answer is 5 psi
